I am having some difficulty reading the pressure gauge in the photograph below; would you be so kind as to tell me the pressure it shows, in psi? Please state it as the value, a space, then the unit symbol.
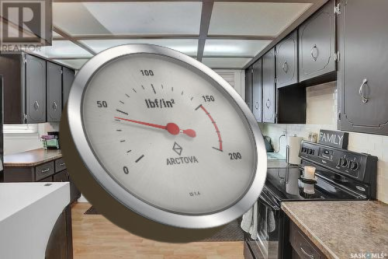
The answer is 40 psi
